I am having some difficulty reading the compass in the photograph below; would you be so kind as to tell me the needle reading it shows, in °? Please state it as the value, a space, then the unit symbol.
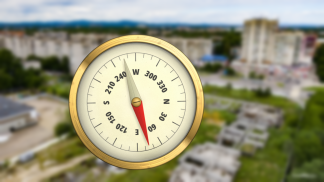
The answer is 75 °
